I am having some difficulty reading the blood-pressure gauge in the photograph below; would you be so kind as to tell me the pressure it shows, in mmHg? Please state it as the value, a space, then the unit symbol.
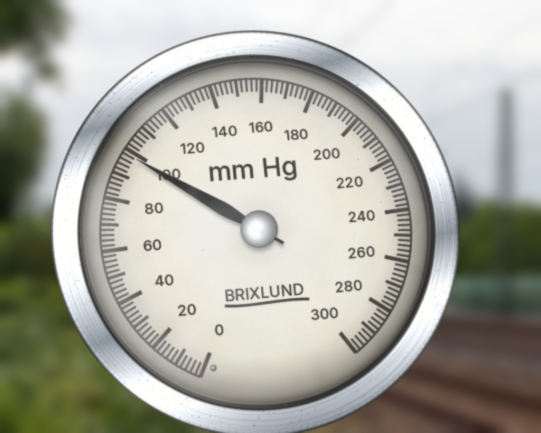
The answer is 98 mmHg
